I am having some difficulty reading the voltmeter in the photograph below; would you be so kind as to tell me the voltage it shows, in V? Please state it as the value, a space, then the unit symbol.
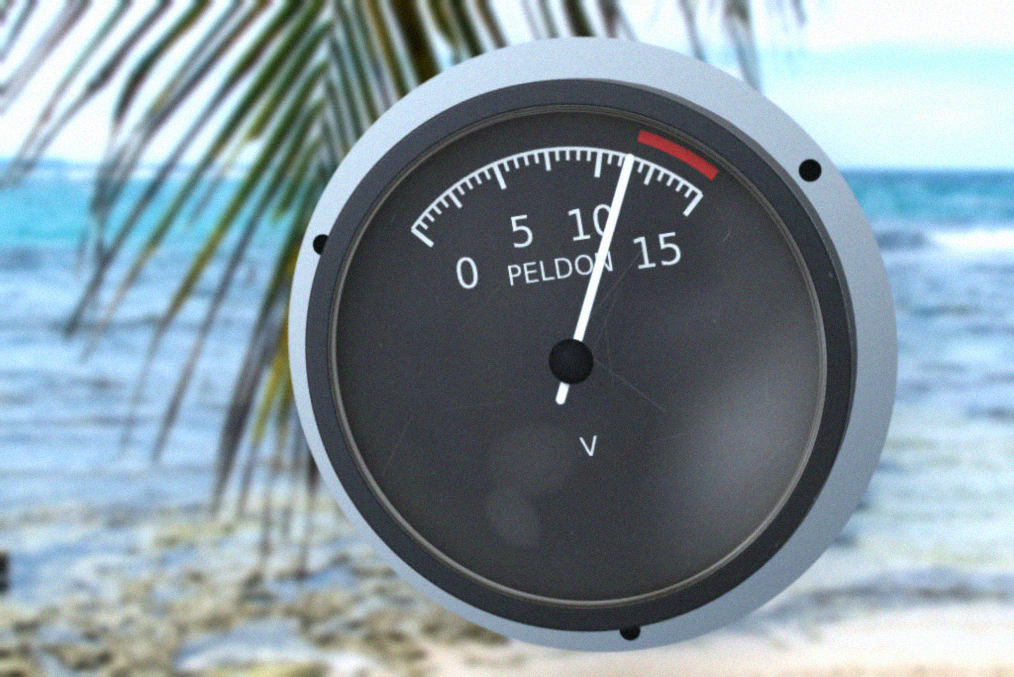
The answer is 11.5 V
